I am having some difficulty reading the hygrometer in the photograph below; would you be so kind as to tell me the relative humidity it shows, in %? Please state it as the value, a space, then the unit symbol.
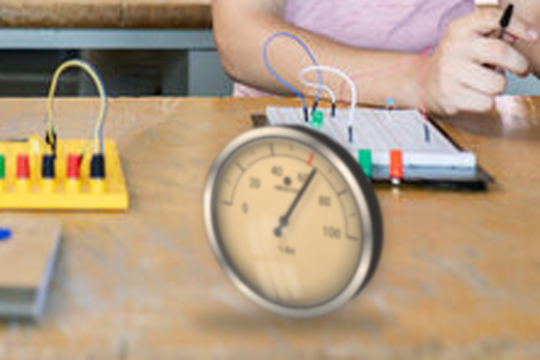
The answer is 65 %
